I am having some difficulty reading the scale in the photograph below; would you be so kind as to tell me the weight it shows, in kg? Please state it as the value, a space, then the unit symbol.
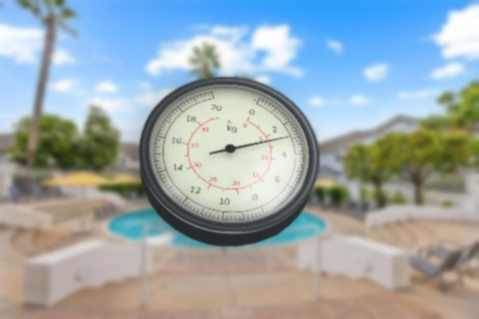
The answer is 3 kg
